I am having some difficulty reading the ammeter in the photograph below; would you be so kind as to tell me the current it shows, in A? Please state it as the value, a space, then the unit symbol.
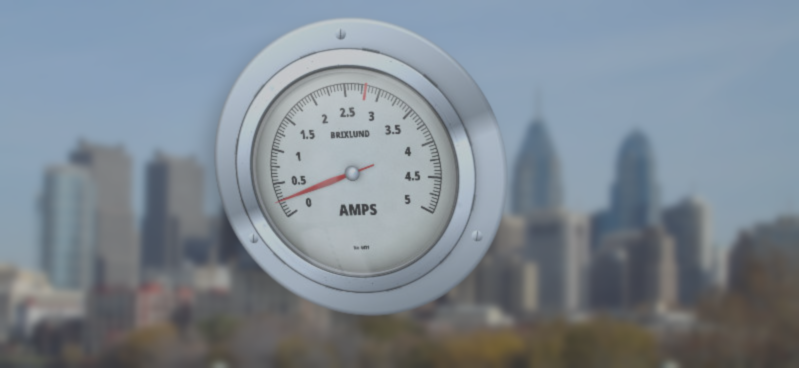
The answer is 0.25 A
